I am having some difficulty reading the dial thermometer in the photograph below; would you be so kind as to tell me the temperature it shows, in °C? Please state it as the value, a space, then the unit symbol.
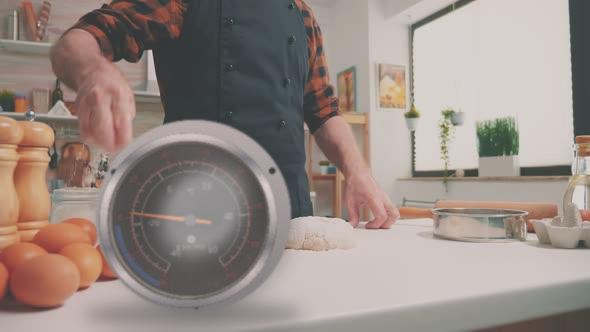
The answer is -16 °C
